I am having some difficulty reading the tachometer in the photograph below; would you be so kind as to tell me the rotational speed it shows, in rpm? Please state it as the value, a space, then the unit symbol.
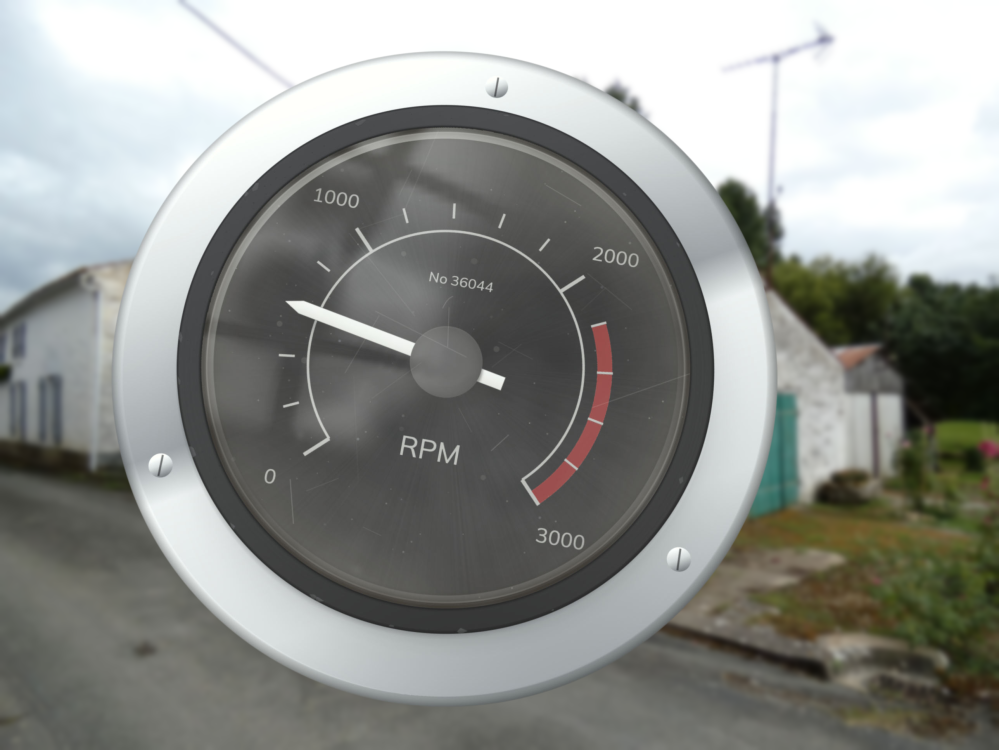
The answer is 600 rpm
